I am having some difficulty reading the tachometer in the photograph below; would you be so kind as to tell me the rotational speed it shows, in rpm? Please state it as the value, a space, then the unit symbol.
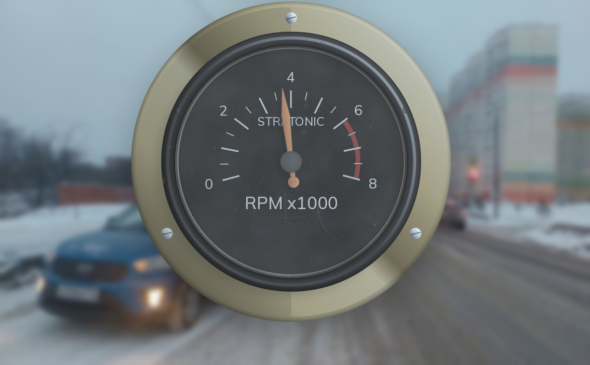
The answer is 3750 rpm
